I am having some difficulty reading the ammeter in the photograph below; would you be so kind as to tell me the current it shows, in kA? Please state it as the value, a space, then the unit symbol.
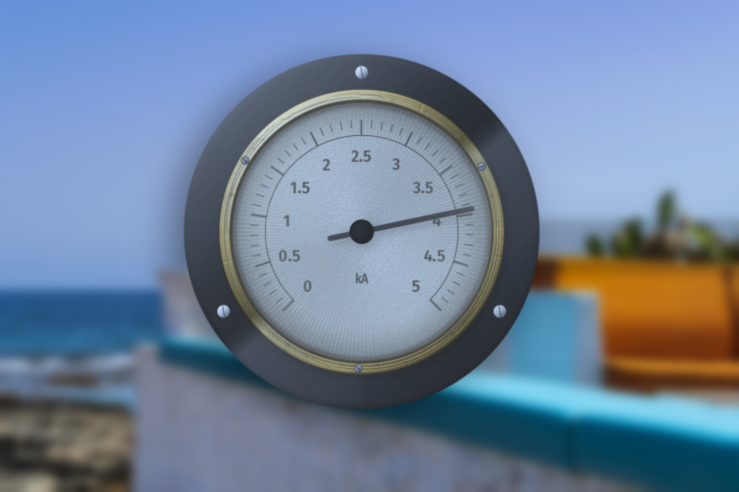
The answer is 3.95 kA
